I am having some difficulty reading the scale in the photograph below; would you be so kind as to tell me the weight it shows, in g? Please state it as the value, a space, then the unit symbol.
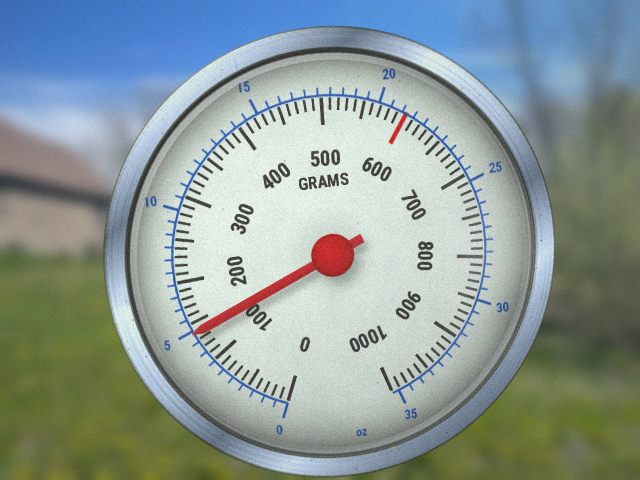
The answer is 140 g
